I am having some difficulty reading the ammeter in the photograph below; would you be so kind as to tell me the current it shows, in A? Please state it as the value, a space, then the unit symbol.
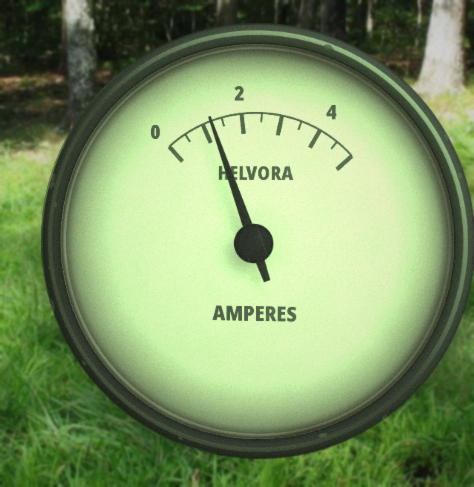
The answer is 1.25 A
